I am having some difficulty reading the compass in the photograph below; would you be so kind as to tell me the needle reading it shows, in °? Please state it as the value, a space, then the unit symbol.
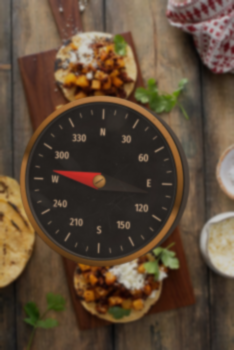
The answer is 280 °
